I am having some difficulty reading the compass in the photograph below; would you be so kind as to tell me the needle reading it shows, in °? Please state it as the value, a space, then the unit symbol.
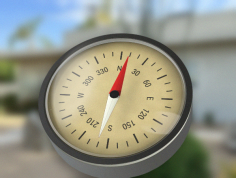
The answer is 10 °
